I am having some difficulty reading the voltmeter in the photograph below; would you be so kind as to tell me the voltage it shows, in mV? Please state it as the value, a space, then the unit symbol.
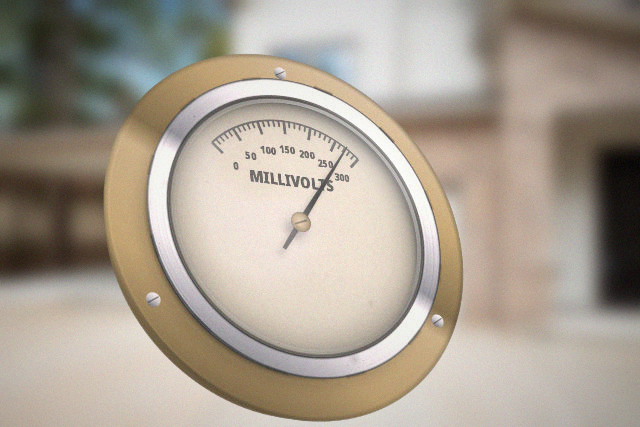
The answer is 270 mV
